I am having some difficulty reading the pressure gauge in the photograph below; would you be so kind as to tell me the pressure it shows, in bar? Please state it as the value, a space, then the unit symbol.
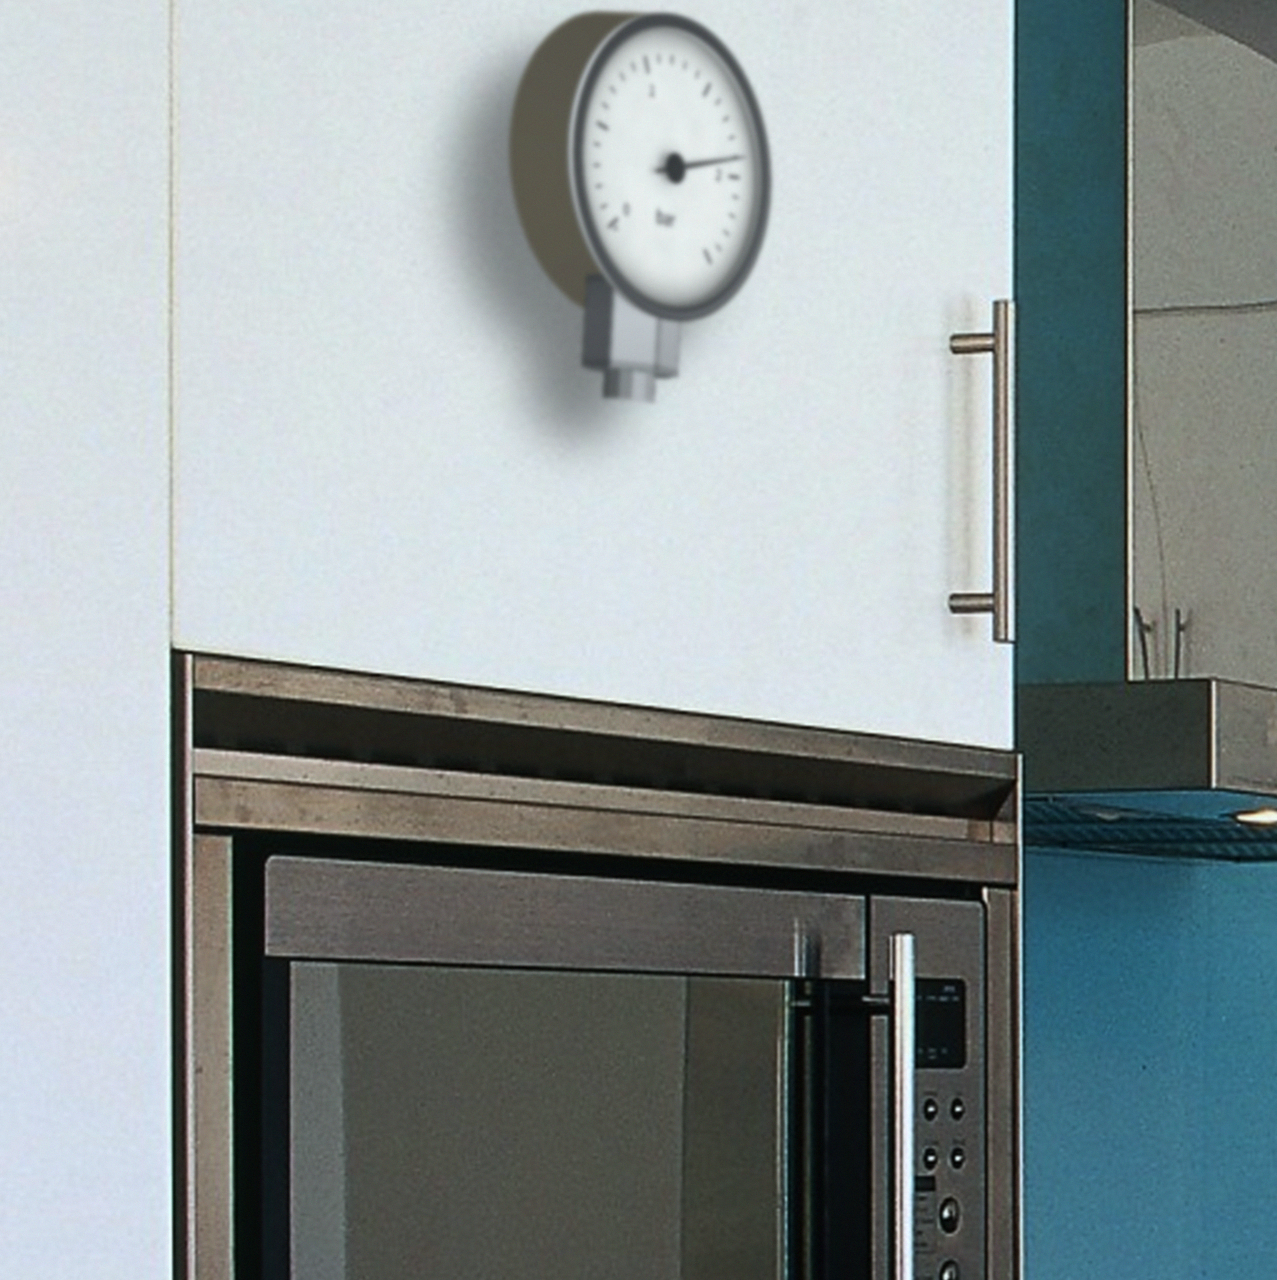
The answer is 1.9 bar
